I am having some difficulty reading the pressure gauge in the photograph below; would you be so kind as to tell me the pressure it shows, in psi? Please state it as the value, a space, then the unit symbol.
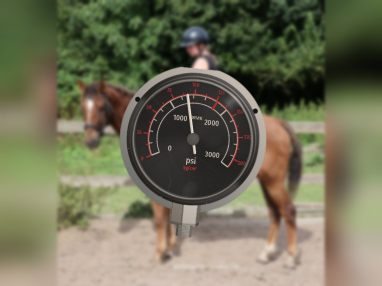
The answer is 1300 psi
